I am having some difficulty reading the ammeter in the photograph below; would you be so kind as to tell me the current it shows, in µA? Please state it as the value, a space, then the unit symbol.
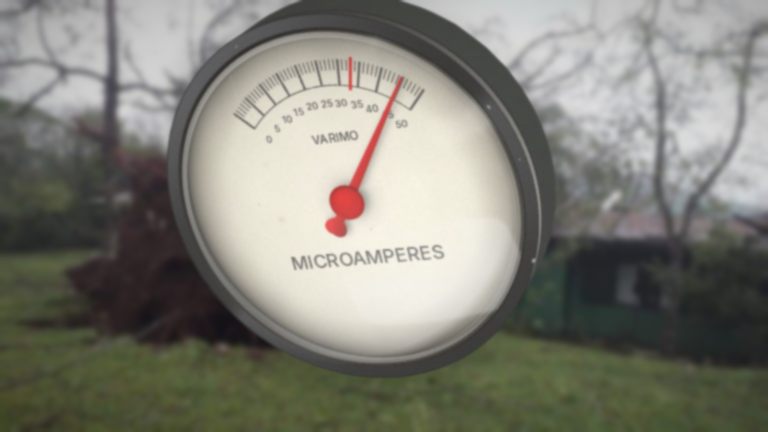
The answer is 45 µA
